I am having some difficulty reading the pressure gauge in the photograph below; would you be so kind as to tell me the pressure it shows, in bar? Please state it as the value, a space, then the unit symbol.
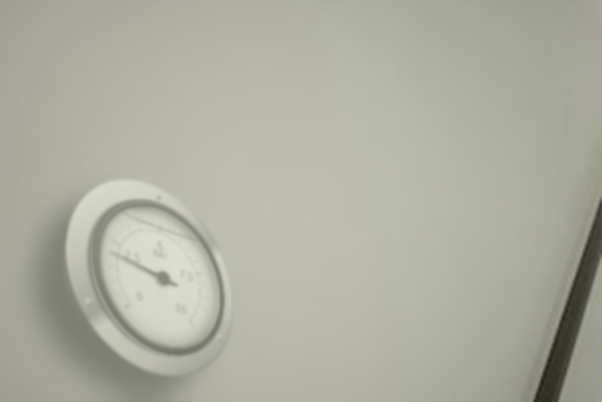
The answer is 2 bar
